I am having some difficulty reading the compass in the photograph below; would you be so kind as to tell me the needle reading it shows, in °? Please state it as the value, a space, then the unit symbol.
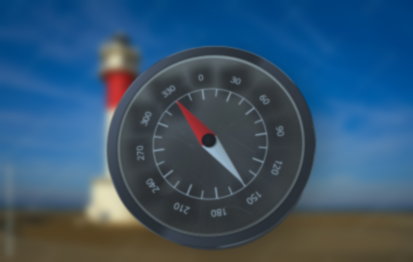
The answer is 330 °
